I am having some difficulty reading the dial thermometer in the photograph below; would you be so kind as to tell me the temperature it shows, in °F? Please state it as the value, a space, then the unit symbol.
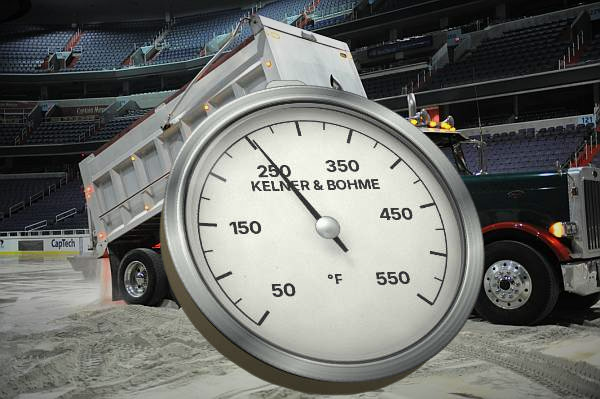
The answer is 250 °F
